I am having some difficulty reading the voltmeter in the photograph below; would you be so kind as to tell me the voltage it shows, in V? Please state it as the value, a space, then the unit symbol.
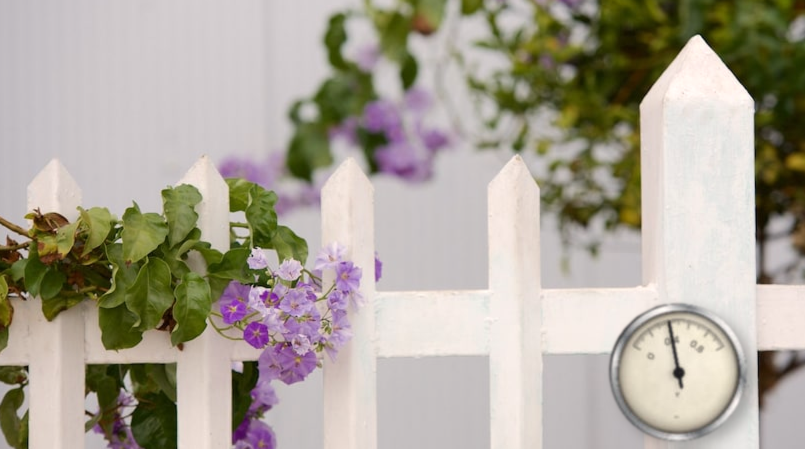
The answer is 0.4 V
